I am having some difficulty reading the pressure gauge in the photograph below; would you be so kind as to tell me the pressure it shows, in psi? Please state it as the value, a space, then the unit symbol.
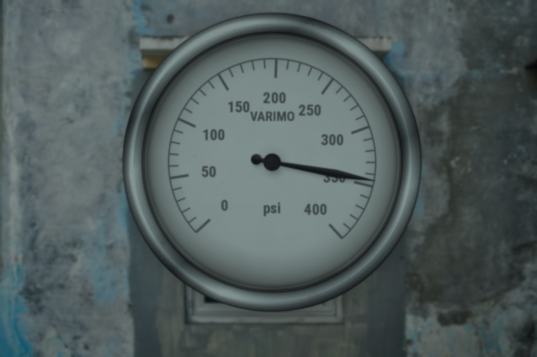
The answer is 345 psi
